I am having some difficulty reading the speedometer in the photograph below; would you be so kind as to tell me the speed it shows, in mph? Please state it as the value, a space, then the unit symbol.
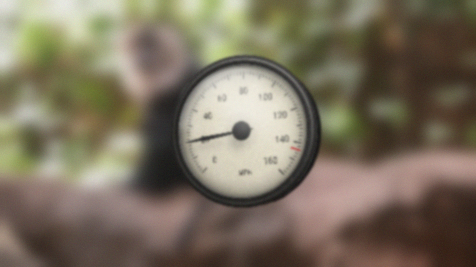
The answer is 20 mph
